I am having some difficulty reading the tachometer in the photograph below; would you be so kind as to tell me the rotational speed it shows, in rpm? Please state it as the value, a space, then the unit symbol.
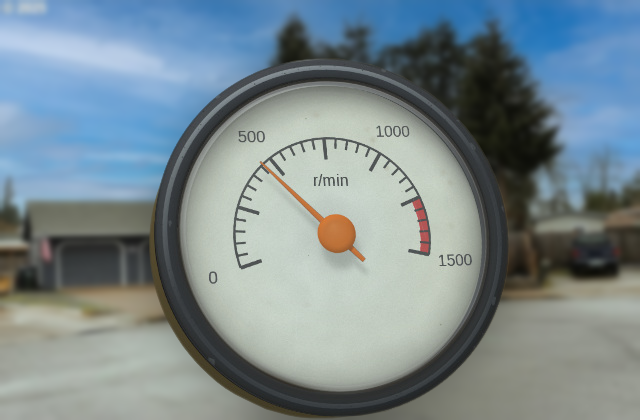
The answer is 450 rpm
